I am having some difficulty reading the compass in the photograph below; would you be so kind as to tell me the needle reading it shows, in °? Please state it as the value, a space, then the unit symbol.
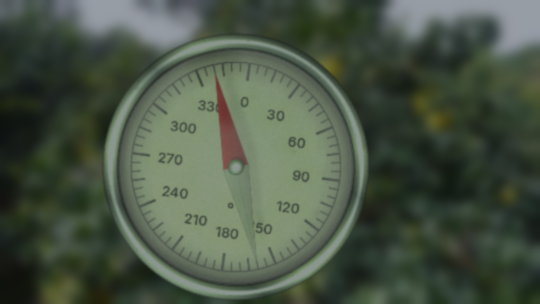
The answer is 340 °
